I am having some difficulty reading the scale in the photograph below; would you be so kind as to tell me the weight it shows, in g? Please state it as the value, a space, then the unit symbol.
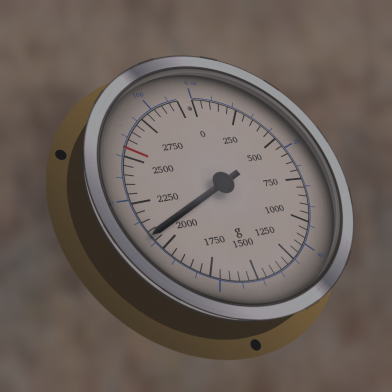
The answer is 2075 g
